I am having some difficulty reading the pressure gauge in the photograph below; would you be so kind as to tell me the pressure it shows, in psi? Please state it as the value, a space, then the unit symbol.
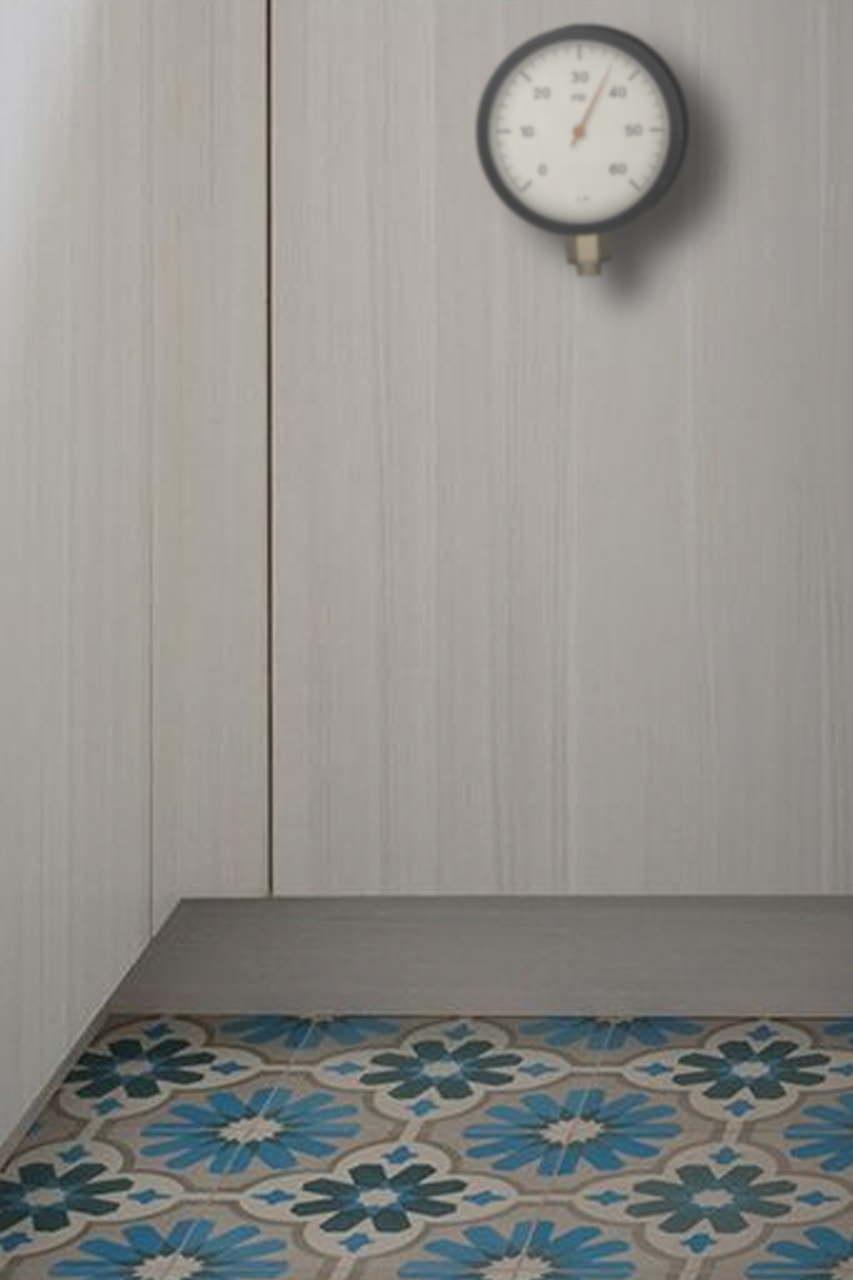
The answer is 36 psi
